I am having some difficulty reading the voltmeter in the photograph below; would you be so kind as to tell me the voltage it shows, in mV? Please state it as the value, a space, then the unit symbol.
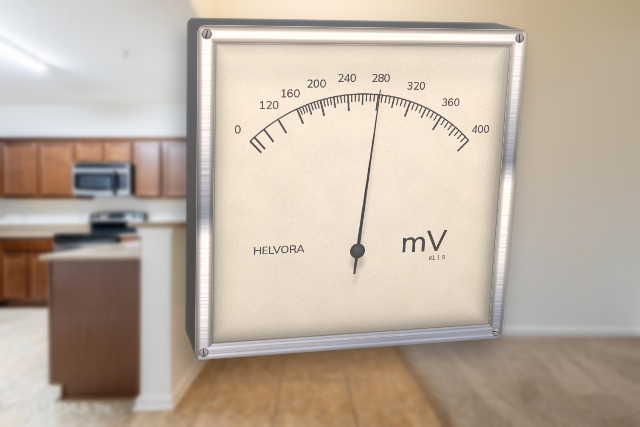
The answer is 280 mV
